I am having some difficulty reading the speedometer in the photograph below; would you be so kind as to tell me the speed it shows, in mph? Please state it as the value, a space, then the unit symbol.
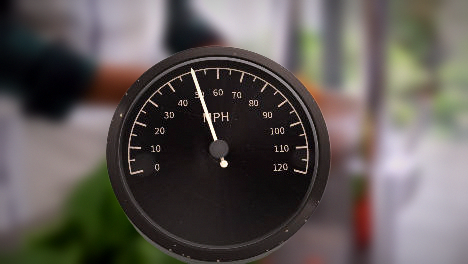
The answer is 50 mph
